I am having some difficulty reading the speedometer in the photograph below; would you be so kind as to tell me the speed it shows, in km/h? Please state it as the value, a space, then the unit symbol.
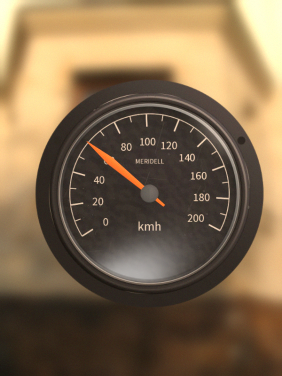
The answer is 60 km/h
